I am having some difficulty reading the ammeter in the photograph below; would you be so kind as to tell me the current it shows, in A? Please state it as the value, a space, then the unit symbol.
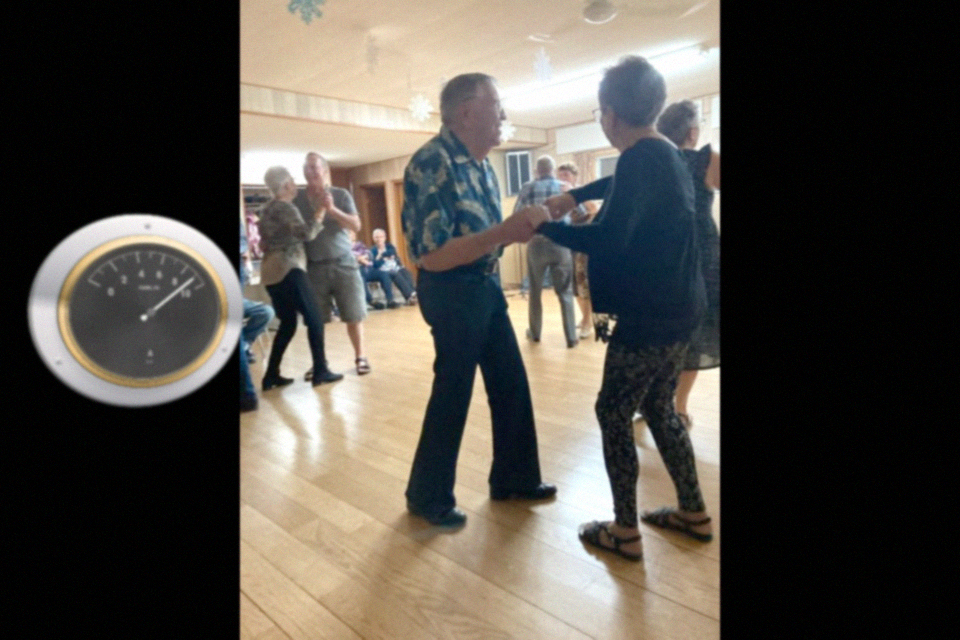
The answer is 9 A
